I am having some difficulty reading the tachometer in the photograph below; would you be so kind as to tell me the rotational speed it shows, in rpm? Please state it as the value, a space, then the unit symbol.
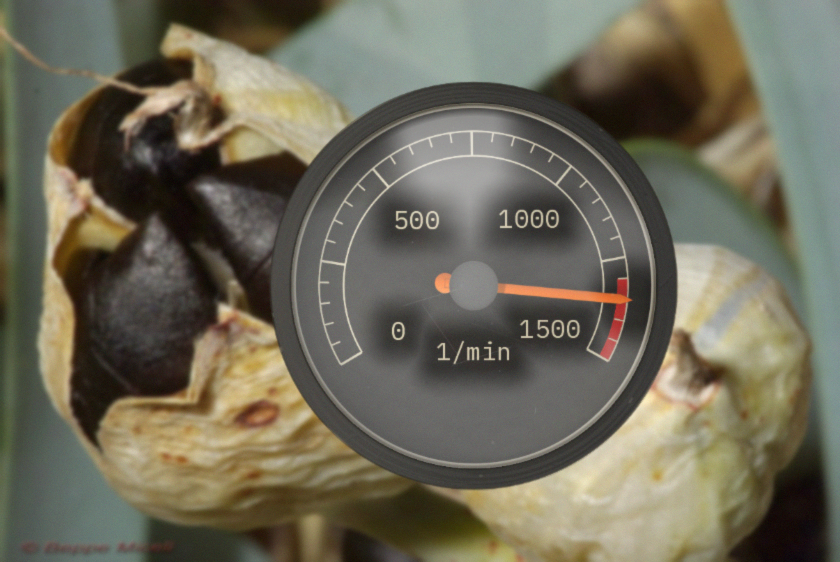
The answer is 1350 rpm
